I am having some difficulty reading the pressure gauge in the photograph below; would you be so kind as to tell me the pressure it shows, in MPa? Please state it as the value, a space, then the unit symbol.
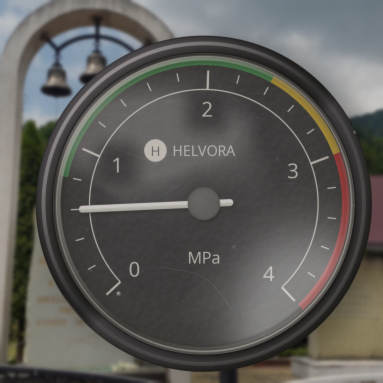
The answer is 0.6 MPa
